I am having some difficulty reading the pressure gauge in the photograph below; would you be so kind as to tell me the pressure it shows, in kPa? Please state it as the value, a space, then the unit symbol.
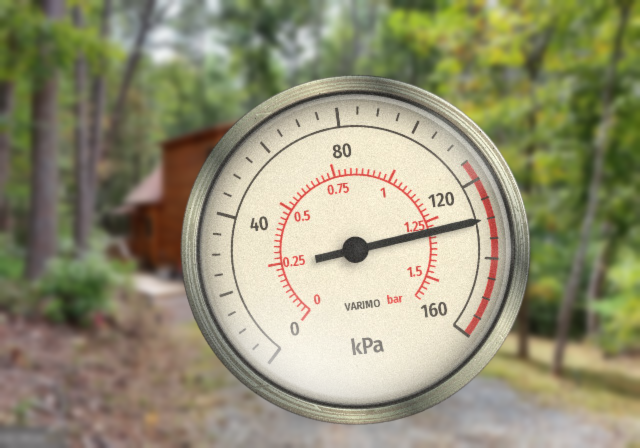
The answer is 130 kPa
